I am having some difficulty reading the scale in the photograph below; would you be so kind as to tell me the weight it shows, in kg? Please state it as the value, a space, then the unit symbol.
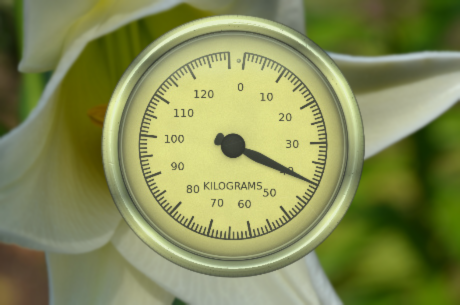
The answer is 40 kg
